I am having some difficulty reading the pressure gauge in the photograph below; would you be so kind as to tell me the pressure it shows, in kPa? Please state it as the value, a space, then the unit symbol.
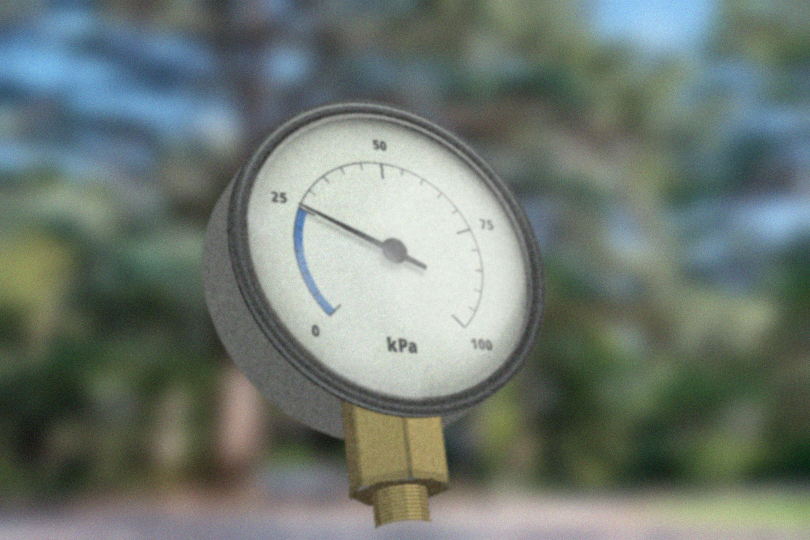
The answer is 25 kPa
